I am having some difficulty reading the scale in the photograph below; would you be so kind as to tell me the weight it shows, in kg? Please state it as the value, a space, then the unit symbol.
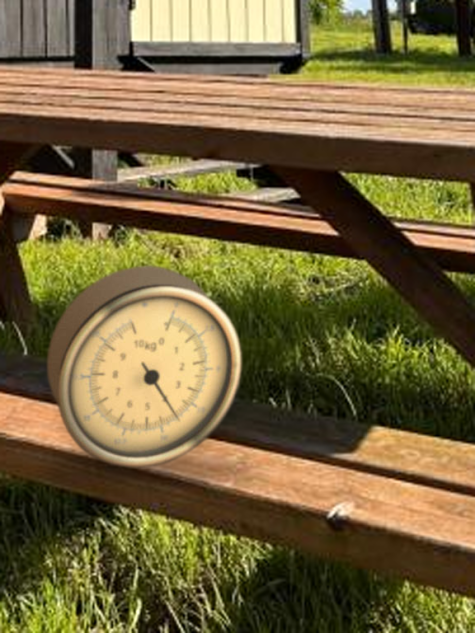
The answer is 4 kg
